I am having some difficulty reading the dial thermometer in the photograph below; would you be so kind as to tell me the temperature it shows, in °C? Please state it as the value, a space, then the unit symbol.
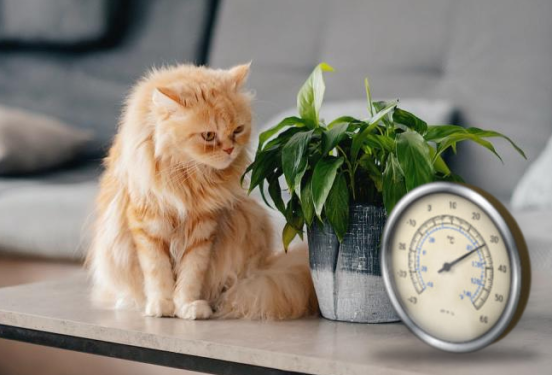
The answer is 30 °C
